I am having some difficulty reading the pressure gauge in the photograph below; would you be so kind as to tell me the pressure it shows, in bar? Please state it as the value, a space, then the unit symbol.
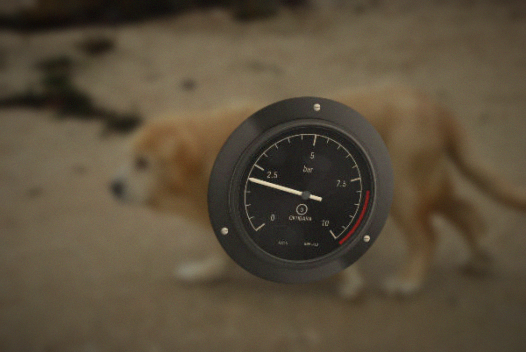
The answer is 2 bar
